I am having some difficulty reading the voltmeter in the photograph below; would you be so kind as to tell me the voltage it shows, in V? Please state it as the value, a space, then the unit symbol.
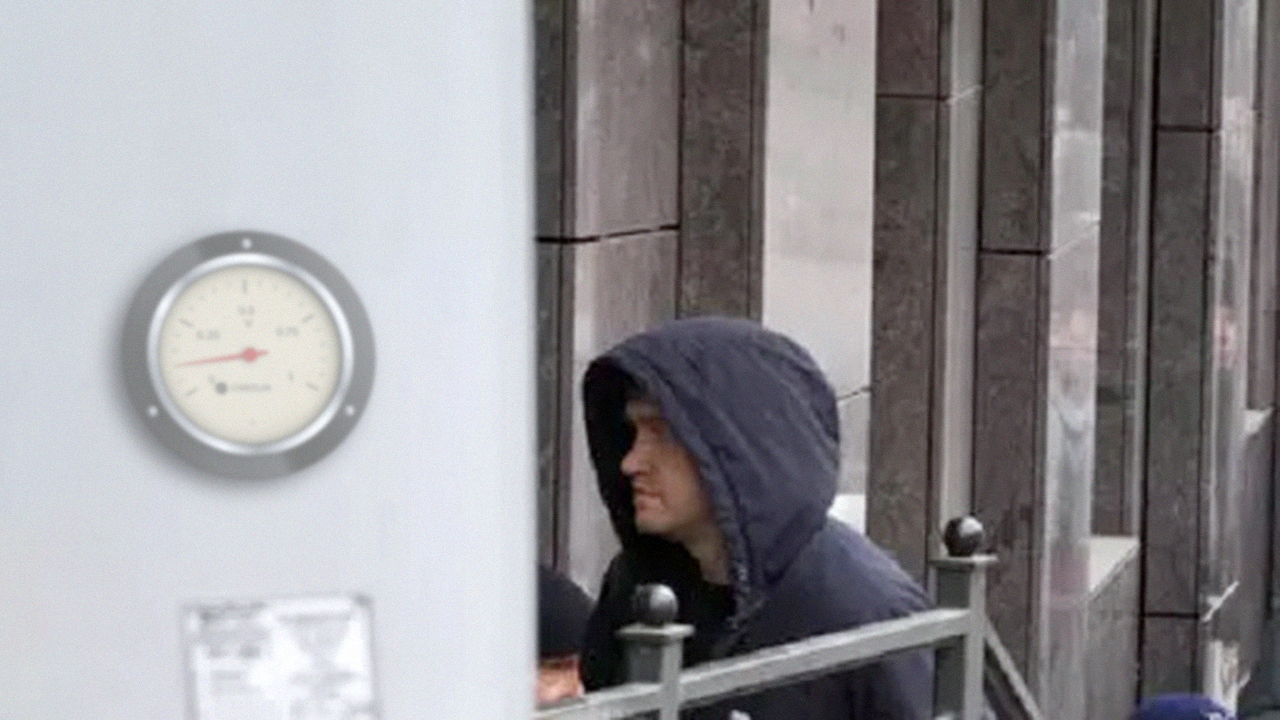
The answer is 0.1 V
